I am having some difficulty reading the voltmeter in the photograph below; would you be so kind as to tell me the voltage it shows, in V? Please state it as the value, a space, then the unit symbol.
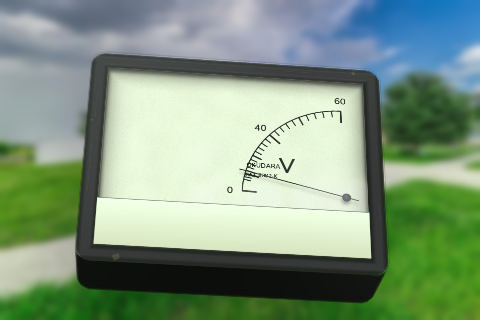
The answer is 20 V
